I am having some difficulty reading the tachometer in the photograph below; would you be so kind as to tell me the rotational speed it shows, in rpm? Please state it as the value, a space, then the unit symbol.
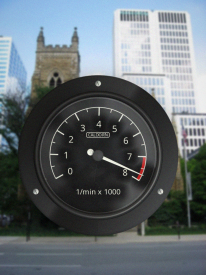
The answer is 7750 rpm
